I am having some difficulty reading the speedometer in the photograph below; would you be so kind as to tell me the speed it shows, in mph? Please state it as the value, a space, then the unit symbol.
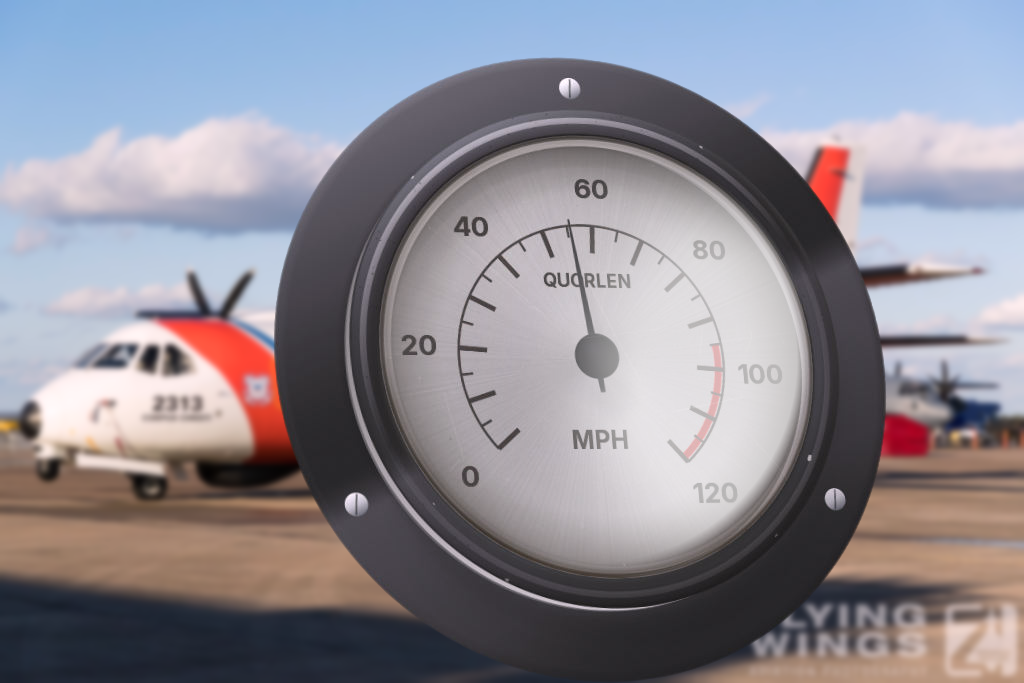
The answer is 55 mph
